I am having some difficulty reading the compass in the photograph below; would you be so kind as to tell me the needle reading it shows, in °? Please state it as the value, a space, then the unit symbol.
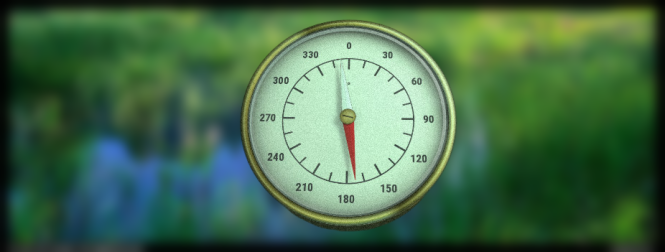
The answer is 172.5 °
